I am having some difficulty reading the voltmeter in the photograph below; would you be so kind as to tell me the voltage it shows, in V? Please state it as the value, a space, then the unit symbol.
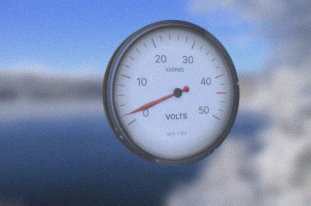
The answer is 2 V
